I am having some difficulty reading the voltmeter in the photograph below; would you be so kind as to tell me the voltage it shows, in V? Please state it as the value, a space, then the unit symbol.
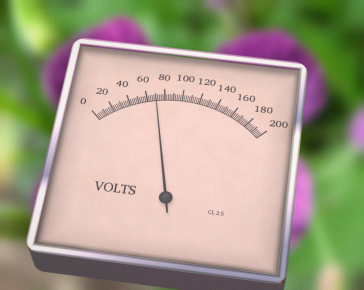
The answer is 70 V
